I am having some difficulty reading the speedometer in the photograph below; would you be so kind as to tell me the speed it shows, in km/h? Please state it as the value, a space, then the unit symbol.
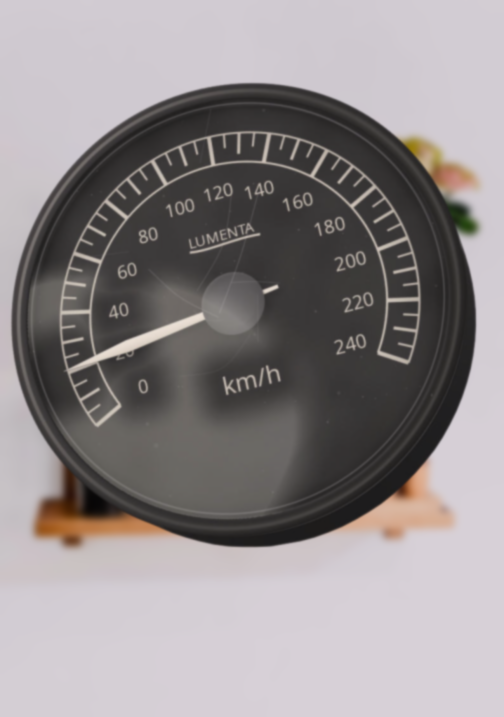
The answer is 20 km/h
